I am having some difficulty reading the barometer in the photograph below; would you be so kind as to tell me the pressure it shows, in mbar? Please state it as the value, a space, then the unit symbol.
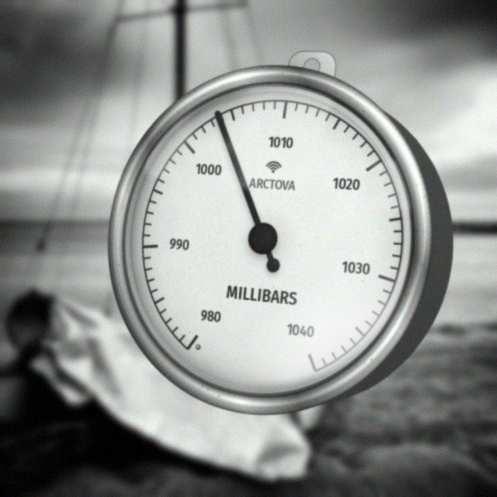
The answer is 1004 mbar
